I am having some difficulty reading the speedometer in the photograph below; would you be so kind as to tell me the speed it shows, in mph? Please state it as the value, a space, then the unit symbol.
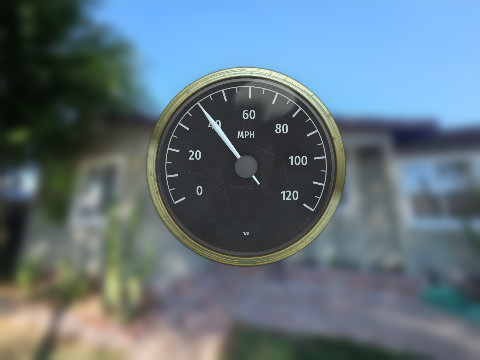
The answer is 40 mph
